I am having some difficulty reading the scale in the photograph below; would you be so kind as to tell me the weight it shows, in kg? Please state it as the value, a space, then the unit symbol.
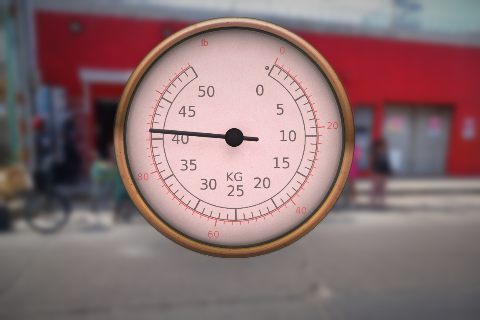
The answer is 41 kg
